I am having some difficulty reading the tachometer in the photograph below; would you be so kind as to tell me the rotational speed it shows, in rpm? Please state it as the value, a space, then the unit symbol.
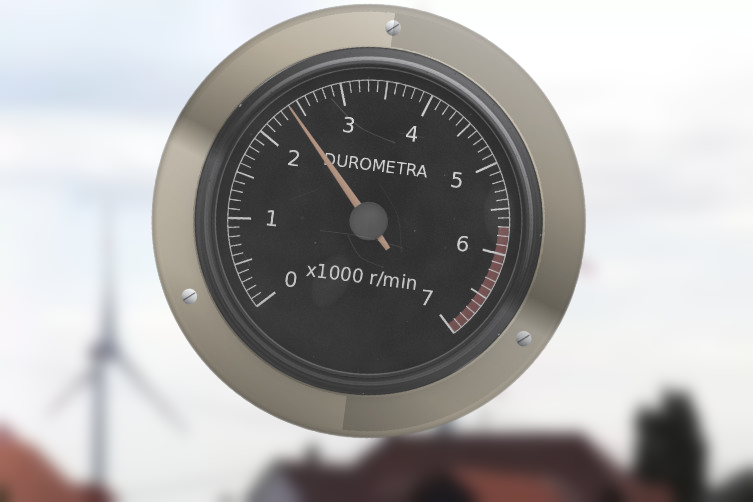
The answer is 2400 rpm
